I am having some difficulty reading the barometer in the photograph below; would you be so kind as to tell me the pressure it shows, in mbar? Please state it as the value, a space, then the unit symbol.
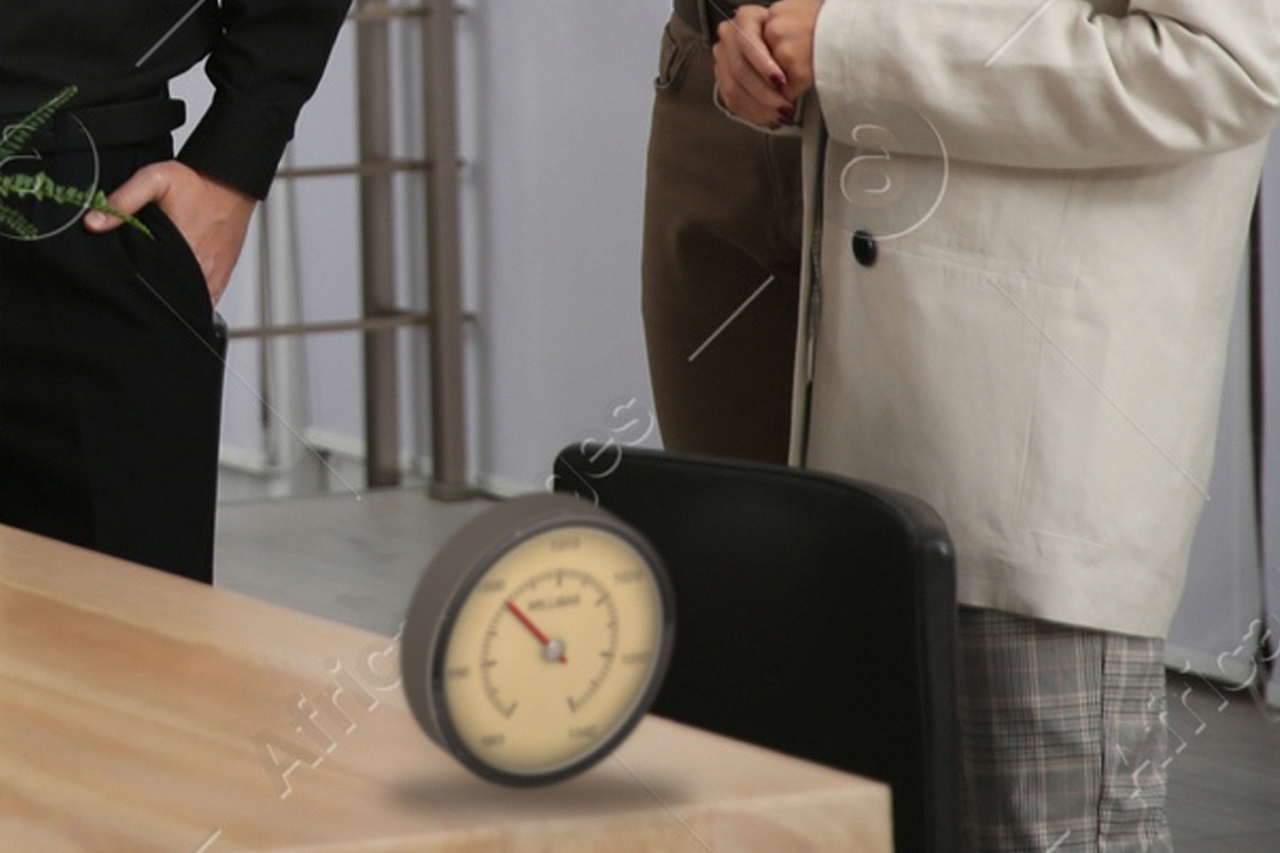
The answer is 1000 mbar
